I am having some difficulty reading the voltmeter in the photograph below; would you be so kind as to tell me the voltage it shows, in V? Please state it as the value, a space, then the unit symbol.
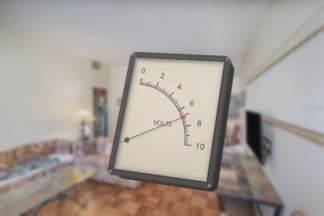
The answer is 7 V
